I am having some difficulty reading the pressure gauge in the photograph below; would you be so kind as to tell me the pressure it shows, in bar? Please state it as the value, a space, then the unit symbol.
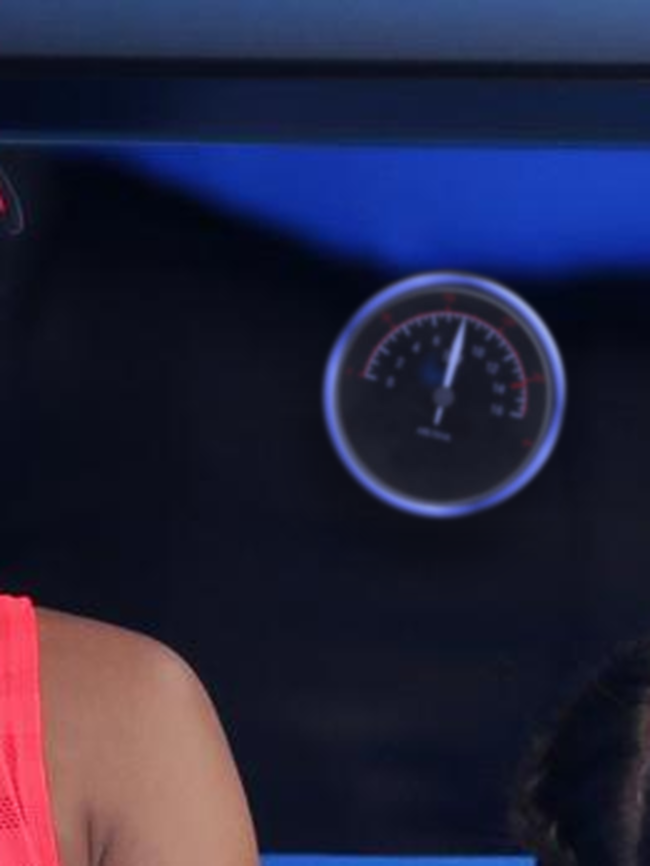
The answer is 8 bar
